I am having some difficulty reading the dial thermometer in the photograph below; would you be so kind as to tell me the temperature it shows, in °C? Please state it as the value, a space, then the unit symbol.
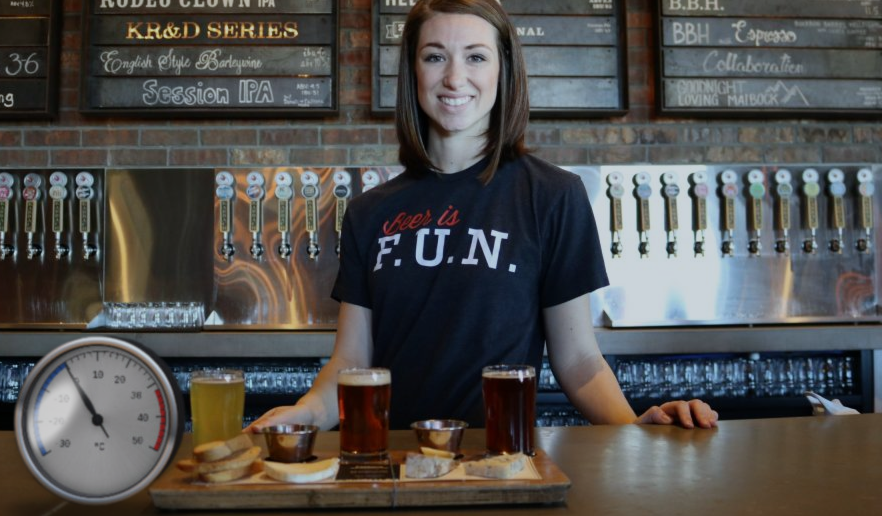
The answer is 0 °C
